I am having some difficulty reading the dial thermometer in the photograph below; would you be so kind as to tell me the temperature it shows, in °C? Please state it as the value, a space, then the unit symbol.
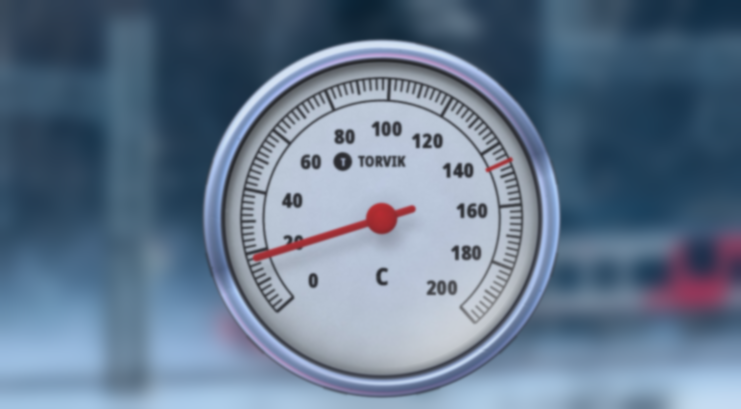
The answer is 18 °C
